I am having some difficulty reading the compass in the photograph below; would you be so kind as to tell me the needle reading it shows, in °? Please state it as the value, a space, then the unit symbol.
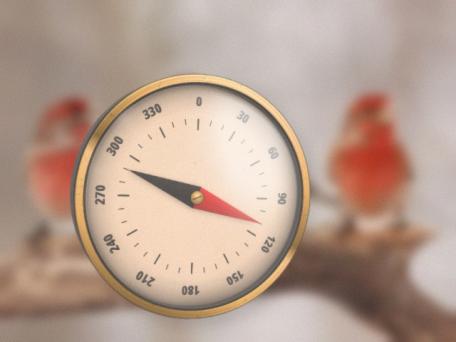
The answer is 110 °
